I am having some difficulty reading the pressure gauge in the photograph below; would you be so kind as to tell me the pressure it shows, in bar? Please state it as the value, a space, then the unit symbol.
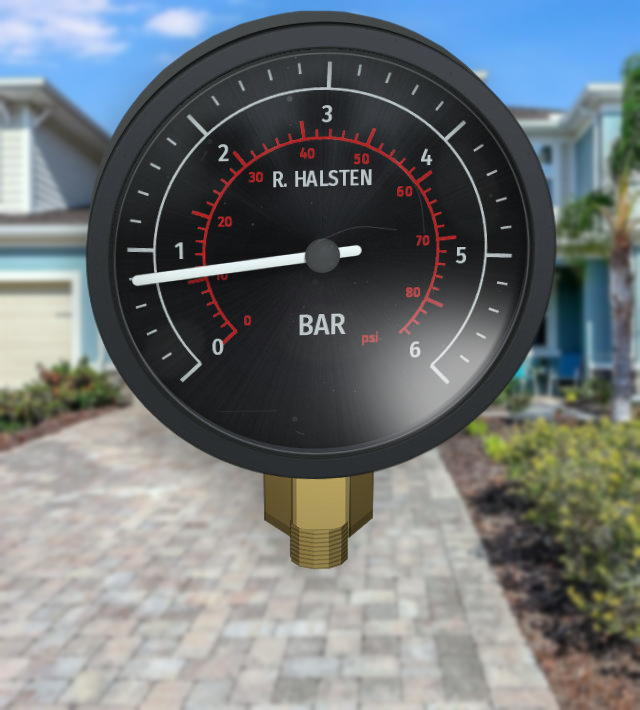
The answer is 0.8 bar
